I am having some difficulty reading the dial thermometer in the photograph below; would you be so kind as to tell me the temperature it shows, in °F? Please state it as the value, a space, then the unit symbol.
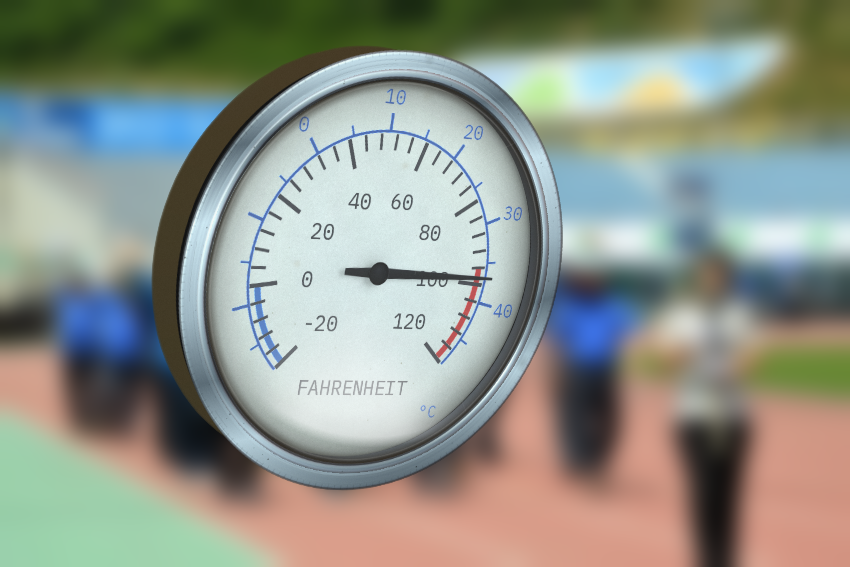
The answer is 98 °F
